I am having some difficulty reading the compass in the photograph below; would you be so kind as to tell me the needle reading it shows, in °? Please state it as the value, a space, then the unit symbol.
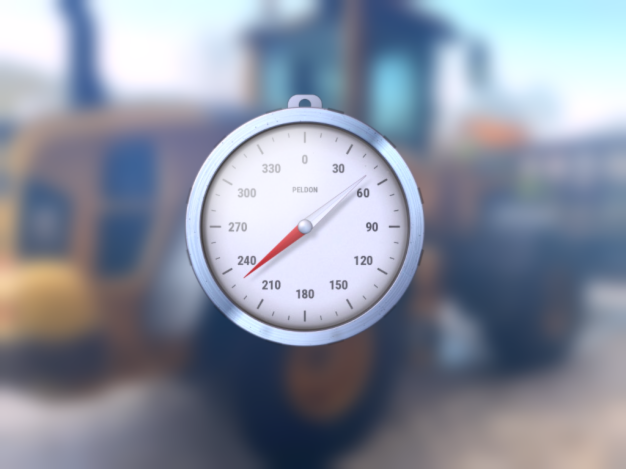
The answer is 230 °
